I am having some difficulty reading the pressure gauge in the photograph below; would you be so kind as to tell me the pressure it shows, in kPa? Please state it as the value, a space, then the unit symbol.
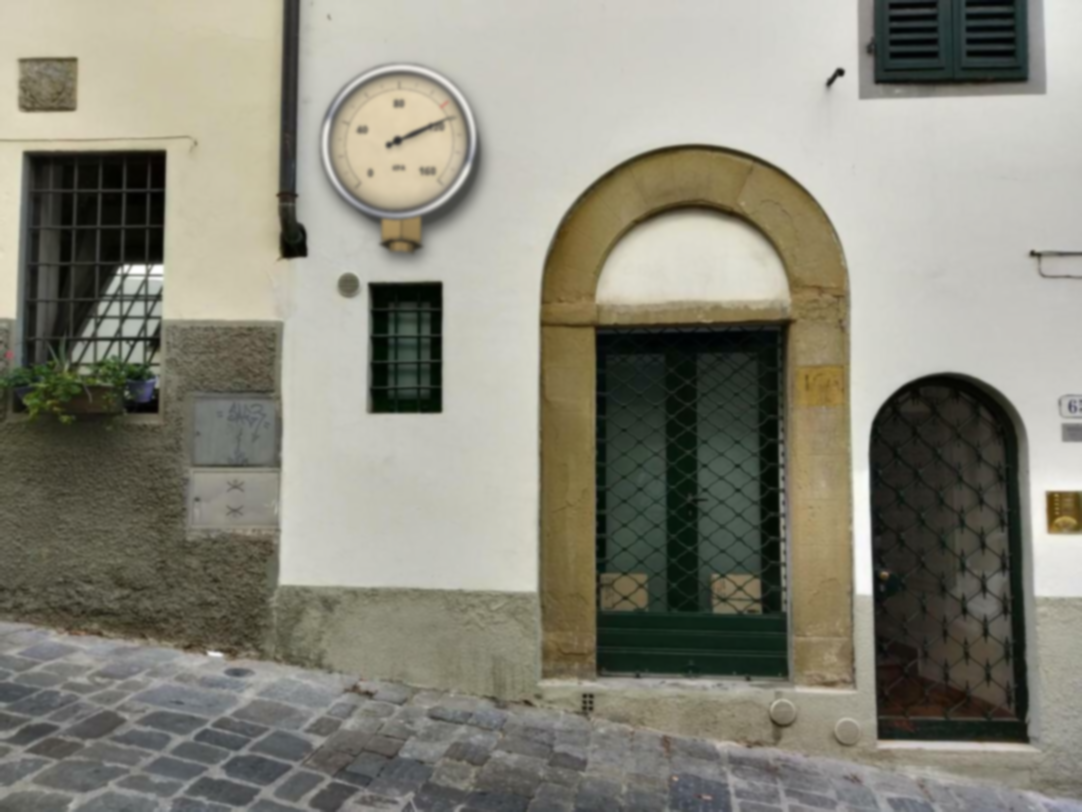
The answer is 120 kPa
